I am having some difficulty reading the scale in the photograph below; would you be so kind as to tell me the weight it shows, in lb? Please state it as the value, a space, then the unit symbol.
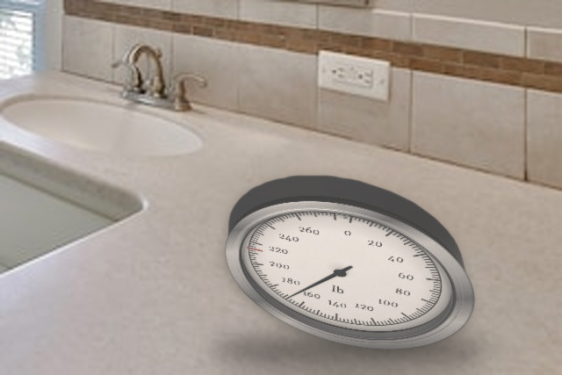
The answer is 170 lb
